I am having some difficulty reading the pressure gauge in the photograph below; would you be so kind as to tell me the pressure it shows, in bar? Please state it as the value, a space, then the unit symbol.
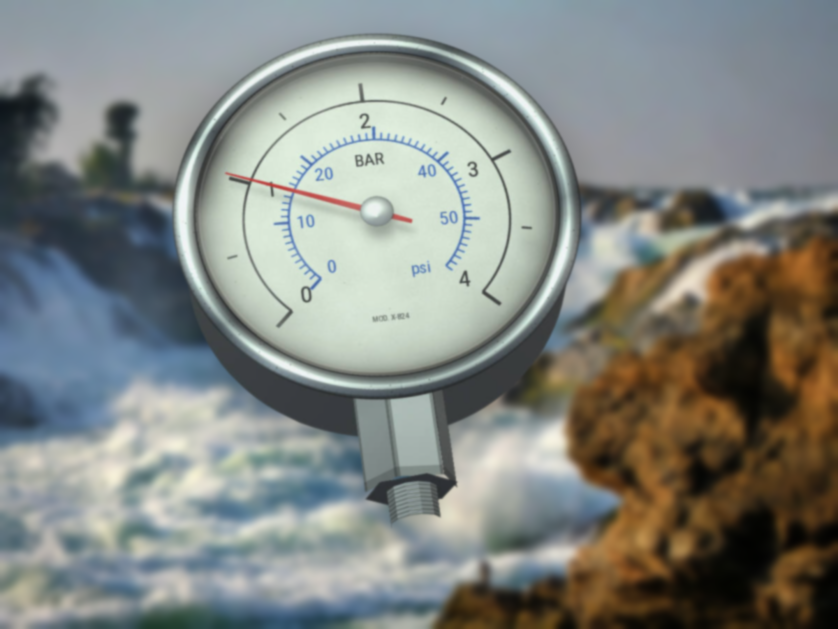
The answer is 1 bar
